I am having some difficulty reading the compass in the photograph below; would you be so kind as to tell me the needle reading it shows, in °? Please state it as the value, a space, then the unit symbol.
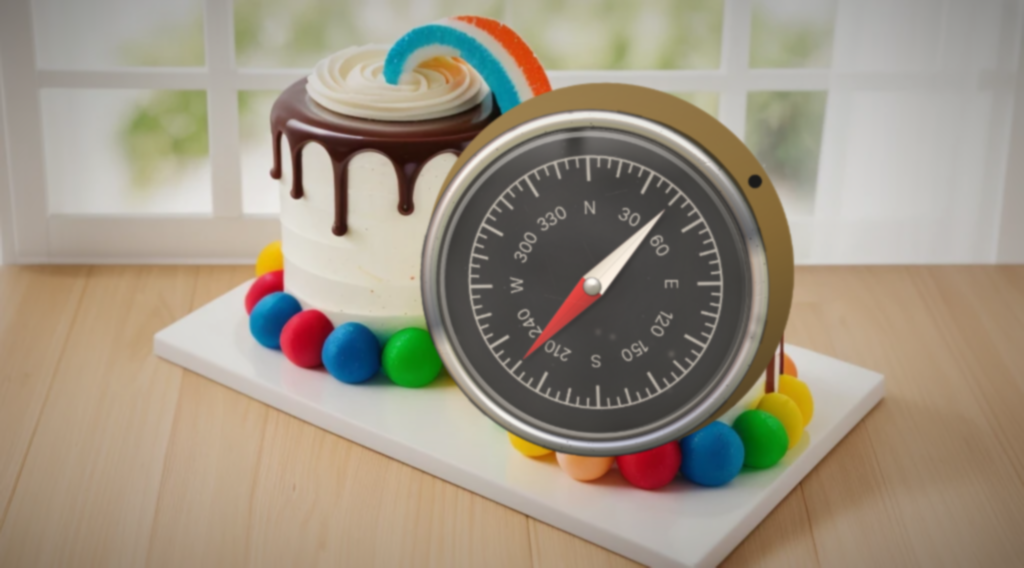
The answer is 225 °
